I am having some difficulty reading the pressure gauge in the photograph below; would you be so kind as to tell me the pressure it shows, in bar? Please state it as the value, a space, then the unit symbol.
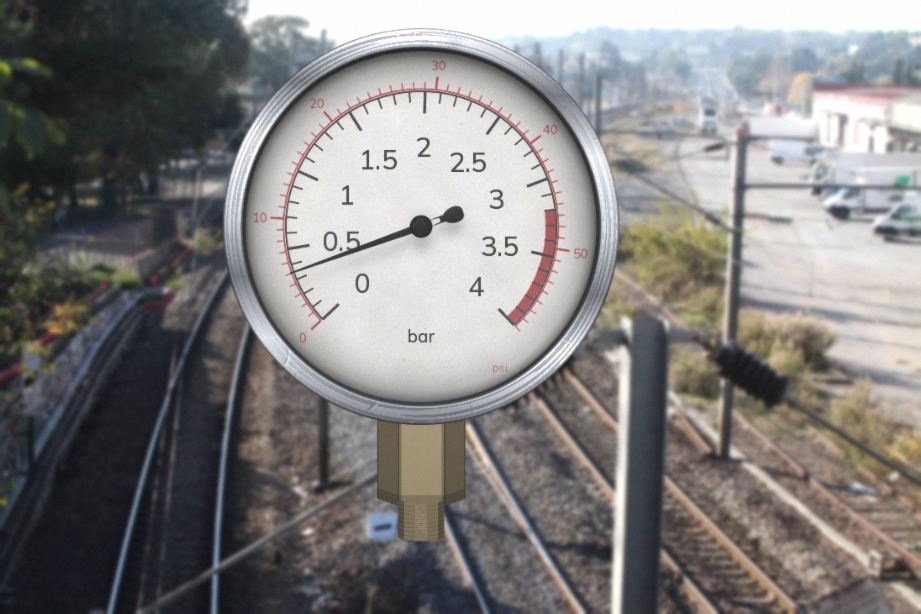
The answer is 0.35 bar
